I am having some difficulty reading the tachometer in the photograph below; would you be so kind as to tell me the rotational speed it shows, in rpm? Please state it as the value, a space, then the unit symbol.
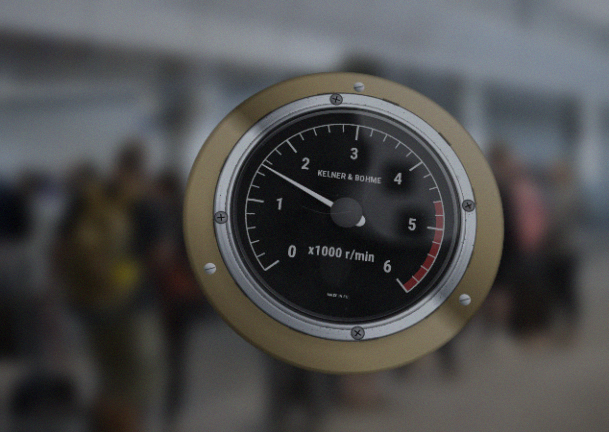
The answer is 1500 rpm
